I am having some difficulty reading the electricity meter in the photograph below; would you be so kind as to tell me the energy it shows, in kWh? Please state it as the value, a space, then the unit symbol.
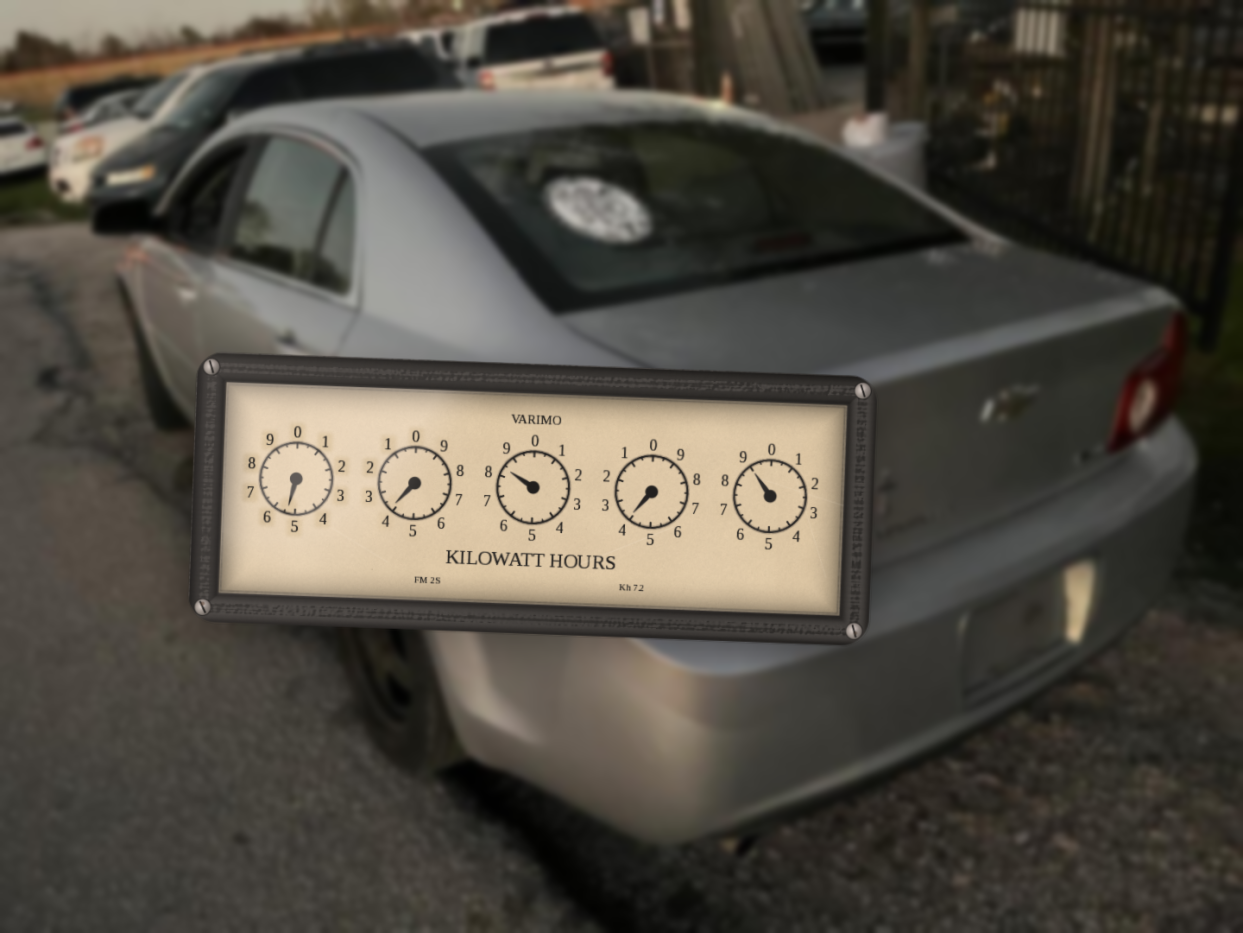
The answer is 53839 kWh
